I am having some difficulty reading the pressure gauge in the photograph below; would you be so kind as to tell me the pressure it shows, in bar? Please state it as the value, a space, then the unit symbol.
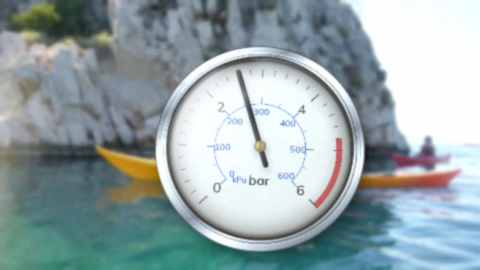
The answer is 2.6 bar
